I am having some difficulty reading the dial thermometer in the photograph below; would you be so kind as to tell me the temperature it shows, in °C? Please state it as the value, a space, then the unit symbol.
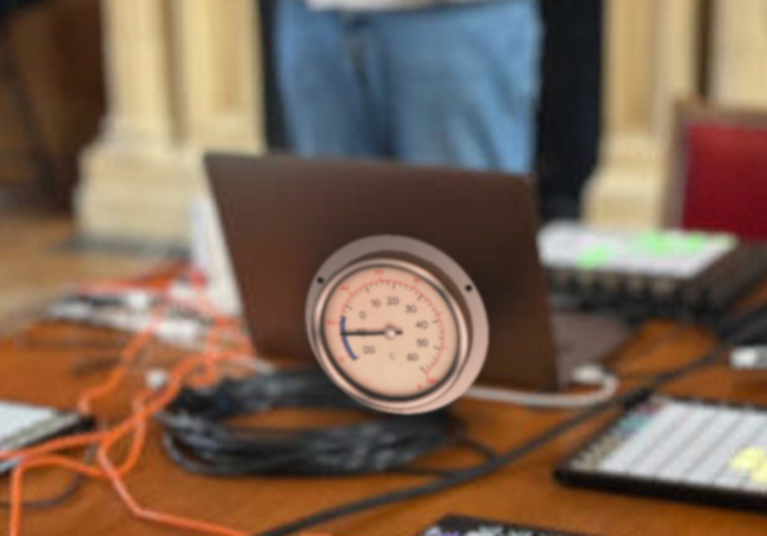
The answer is -10 °C
